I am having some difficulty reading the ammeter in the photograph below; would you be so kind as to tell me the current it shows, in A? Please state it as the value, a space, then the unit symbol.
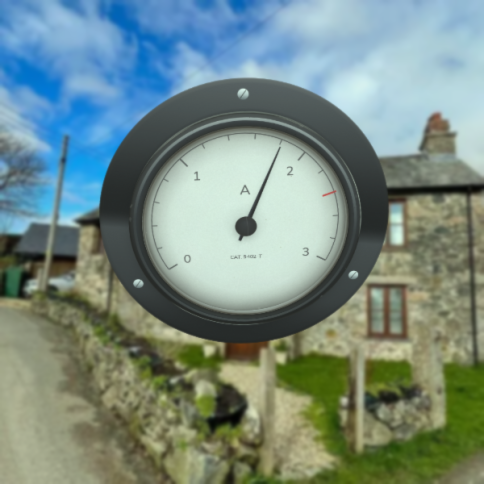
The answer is 1.8 A
